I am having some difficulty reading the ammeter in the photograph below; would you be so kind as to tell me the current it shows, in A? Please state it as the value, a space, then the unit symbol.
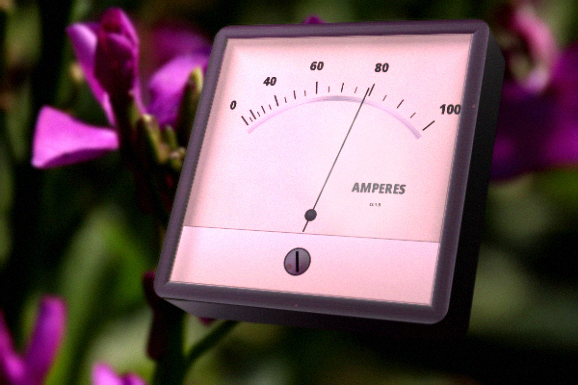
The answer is 80 A
